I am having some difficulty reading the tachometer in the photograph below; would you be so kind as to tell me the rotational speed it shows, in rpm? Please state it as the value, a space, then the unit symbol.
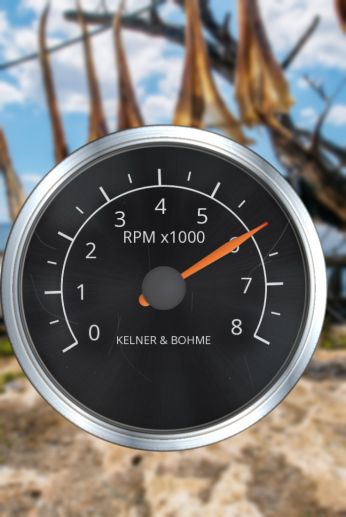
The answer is 6000 rpm
